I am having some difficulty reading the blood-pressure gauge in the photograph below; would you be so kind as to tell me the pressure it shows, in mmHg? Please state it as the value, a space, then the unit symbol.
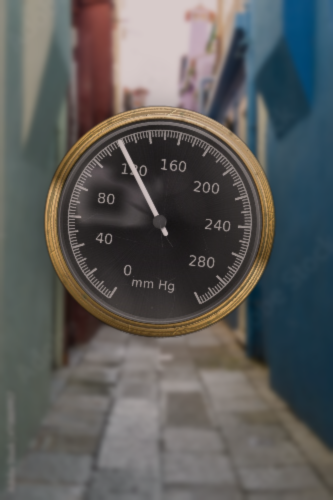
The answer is 120 mmHg
